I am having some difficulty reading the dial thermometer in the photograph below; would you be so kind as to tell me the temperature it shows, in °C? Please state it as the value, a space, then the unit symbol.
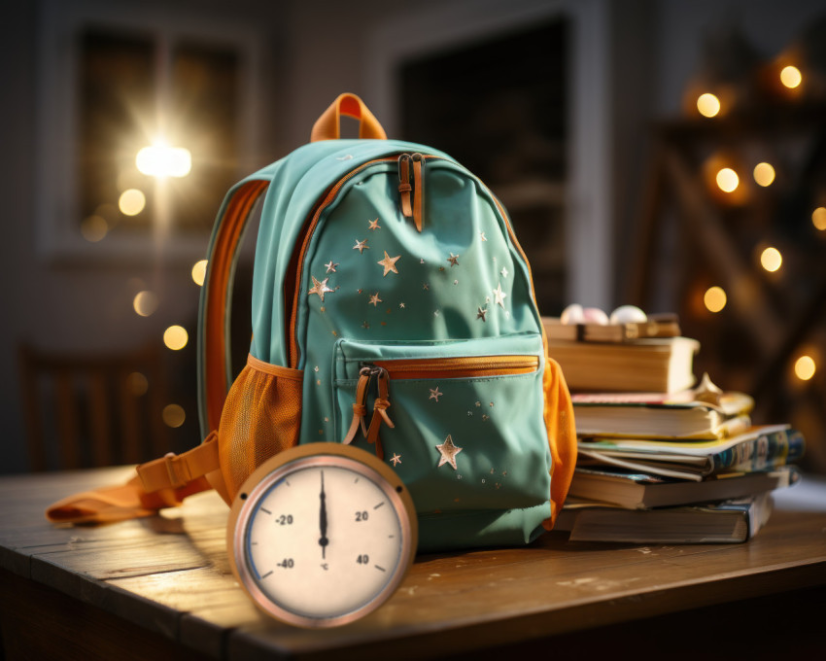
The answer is 0 °C
